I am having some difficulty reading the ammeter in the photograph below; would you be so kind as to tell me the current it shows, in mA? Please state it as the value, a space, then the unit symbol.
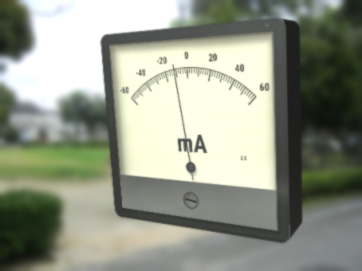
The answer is -10 mA
